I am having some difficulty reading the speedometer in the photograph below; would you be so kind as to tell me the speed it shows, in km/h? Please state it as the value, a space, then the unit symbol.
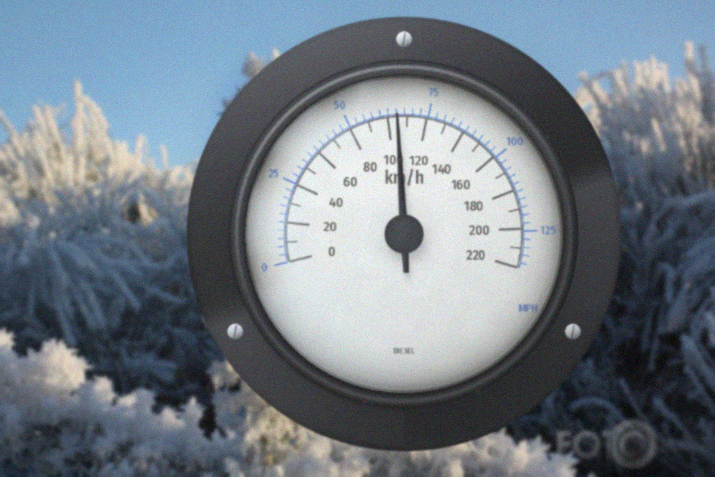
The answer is 105 km/h
